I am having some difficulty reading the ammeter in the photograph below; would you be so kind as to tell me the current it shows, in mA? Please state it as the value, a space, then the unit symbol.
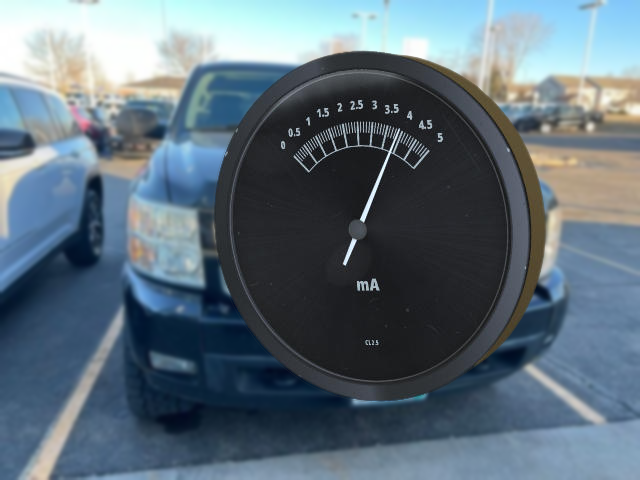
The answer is 4 mA
